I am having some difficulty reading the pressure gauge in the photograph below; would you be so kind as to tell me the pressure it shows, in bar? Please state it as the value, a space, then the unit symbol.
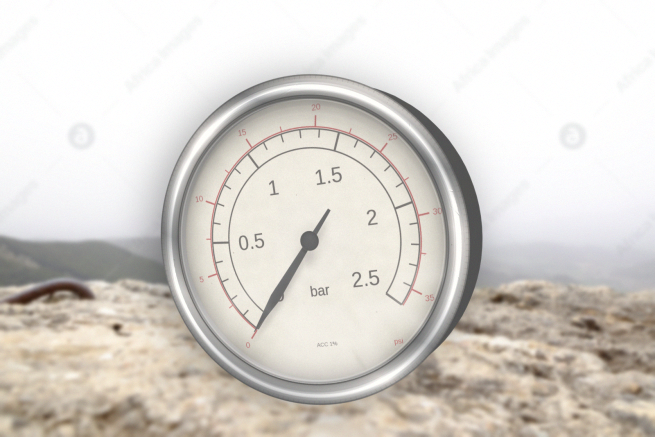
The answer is 0 bar
